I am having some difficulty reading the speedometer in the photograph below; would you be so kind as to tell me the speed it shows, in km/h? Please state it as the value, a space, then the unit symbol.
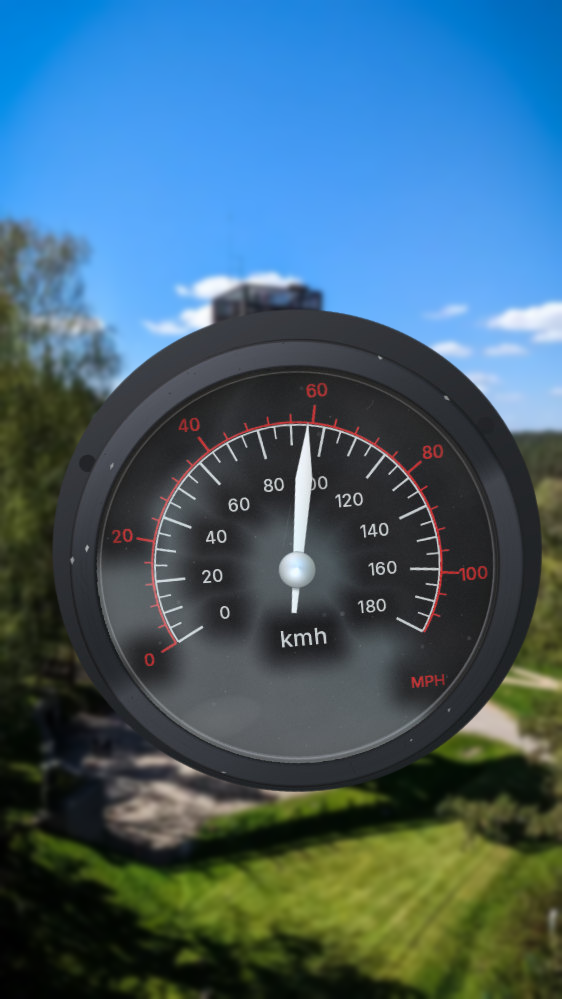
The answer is 95 km/h
